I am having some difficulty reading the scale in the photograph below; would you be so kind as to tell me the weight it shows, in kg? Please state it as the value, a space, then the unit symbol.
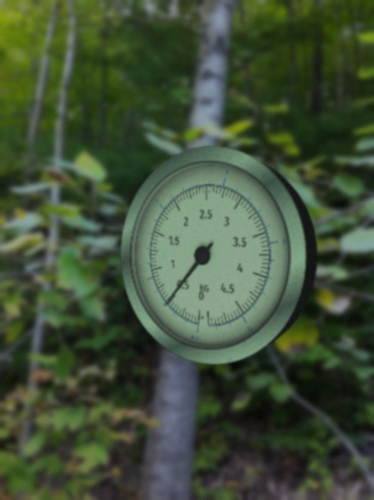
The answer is 0.5 kg
